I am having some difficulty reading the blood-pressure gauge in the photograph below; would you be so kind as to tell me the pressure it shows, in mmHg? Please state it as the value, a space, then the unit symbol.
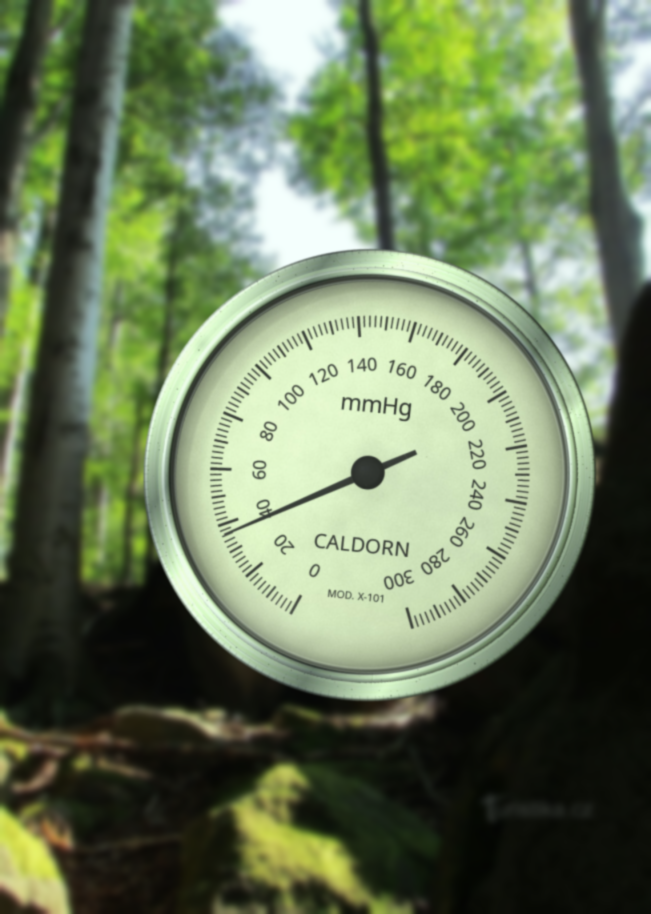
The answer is 36 mmHg
